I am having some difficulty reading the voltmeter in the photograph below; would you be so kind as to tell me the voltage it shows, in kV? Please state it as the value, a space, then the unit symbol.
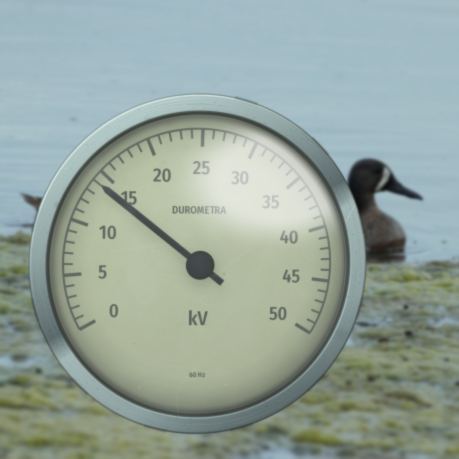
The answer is 14 kV
